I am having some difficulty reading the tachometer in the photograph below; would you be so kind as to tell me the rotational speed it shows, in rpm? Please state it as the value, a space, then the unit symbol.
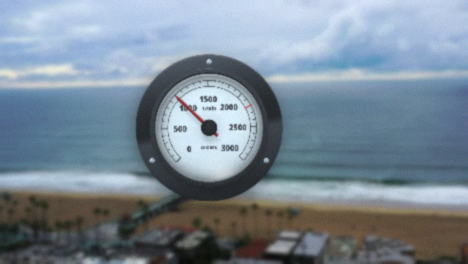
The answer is 1000 rpm
